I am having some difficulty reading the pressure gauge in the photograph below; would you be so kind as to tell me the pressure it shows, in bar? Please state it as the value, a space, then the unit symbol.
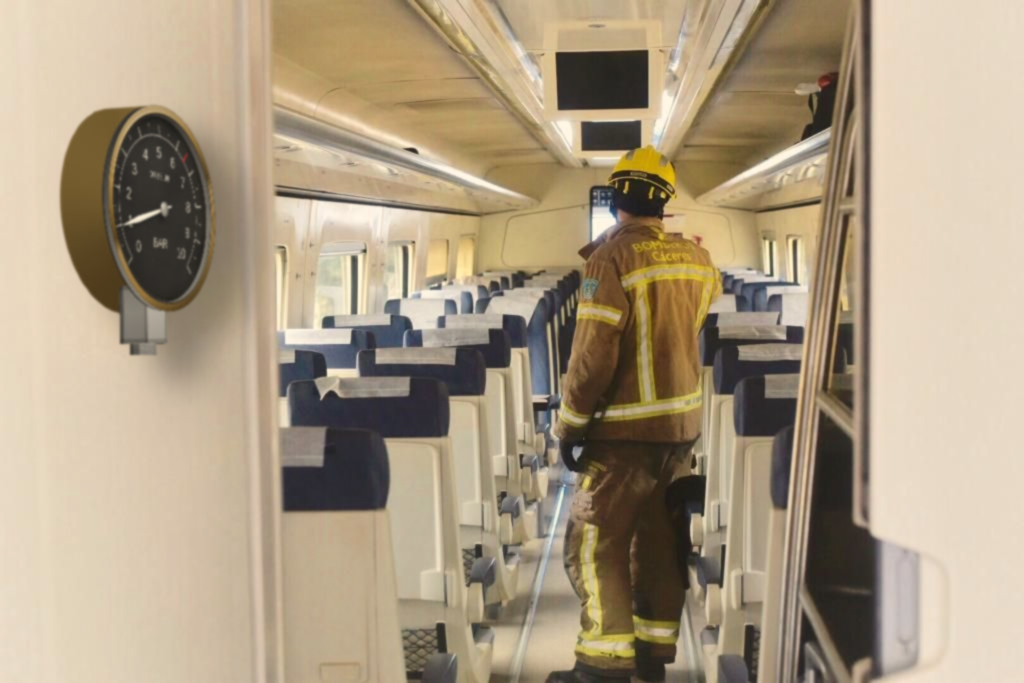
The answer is 1 bar
